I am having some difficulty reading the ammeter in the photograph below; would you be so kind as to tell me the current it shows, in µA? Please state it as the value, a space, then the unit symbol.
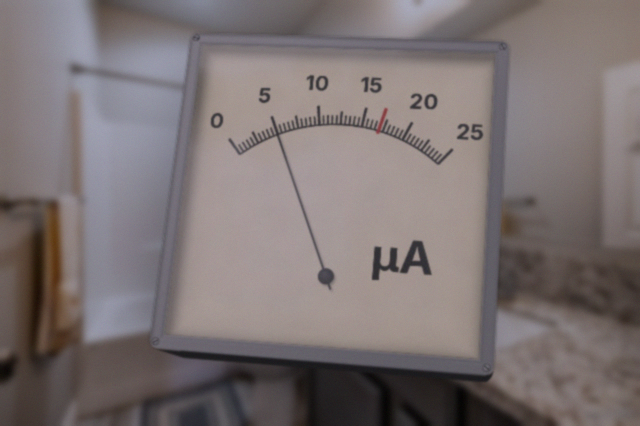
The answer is 5 µA
